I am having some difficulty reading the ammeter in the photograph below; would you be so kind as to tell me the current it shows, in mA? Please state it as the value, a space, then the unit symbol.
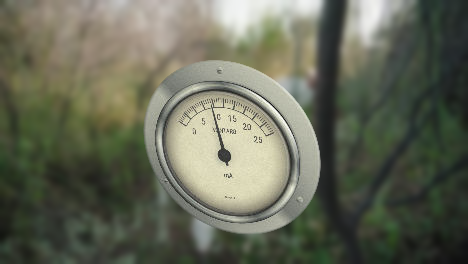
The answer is 10 mA
